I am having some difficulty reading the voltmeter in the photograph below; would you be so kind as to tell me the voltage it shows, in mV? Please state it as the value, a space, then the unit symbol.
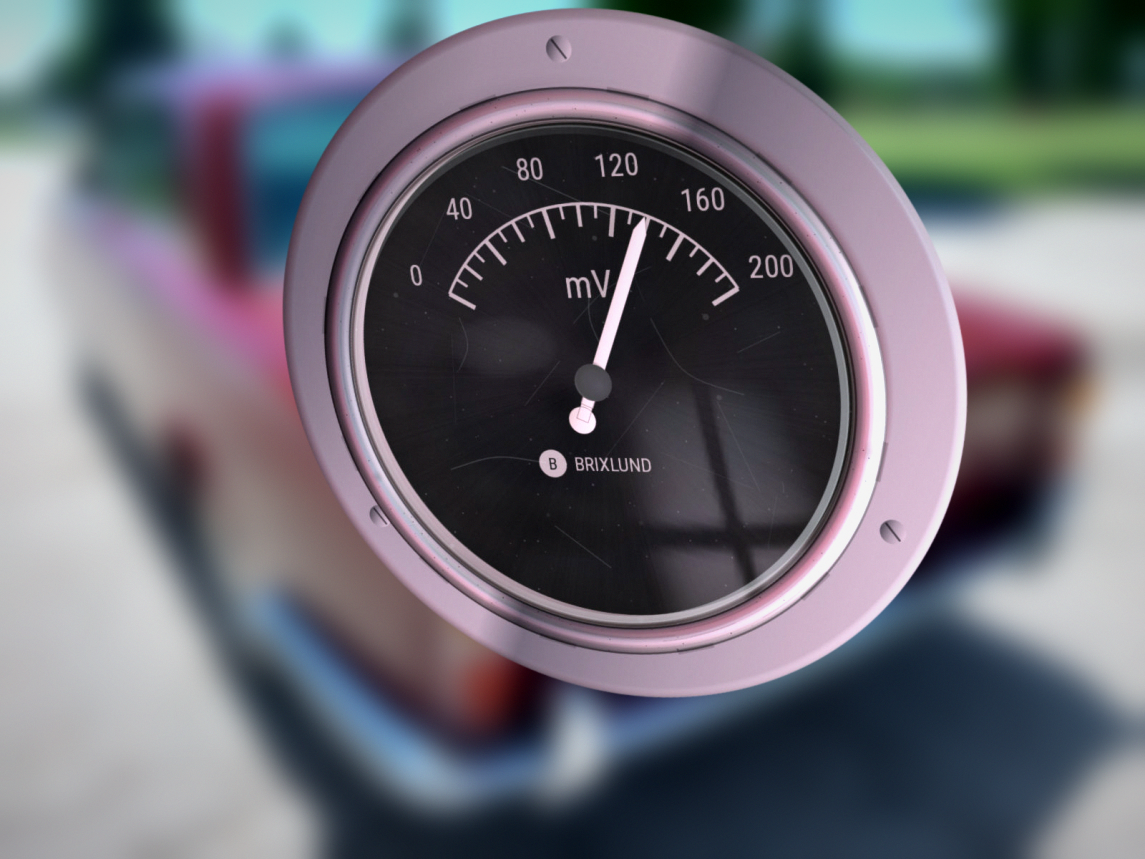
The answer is 140 mV
